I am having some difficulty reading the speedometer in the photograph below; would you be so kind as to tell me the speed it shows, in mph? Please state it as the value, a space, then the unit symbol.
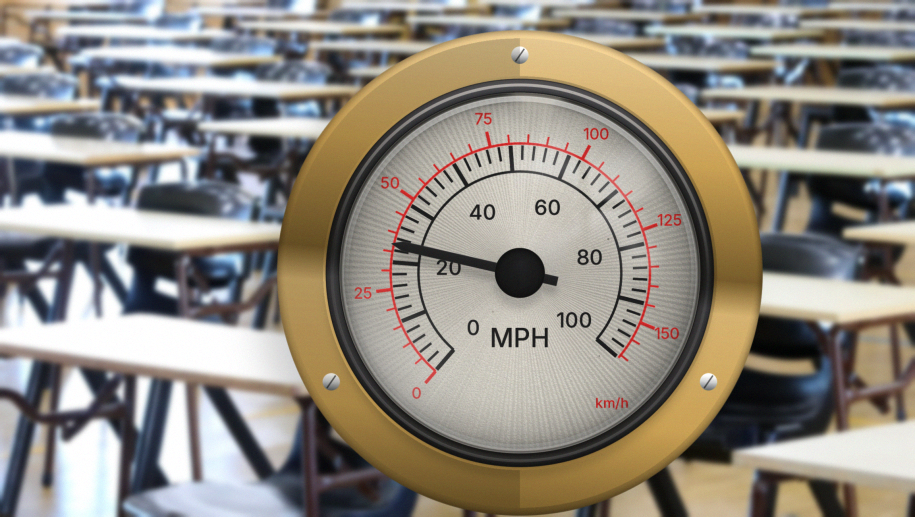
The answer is 23 mph
